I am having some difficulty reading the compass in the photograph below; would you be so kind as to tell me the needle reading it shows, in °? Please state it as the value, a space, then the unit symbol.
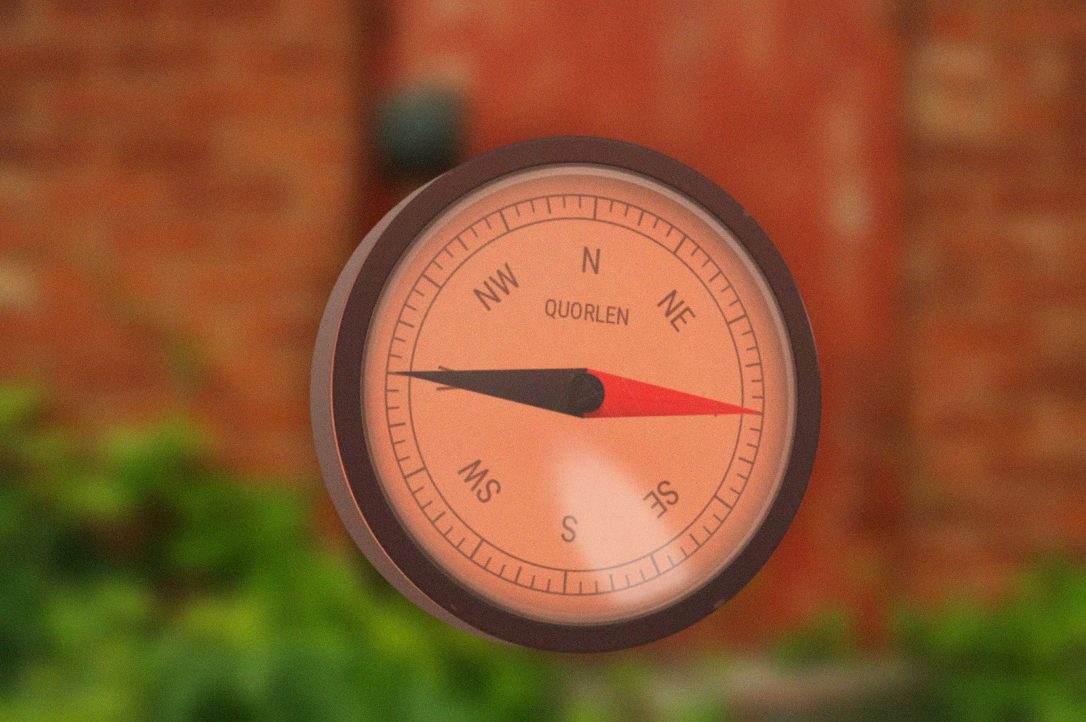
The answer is 90 °
